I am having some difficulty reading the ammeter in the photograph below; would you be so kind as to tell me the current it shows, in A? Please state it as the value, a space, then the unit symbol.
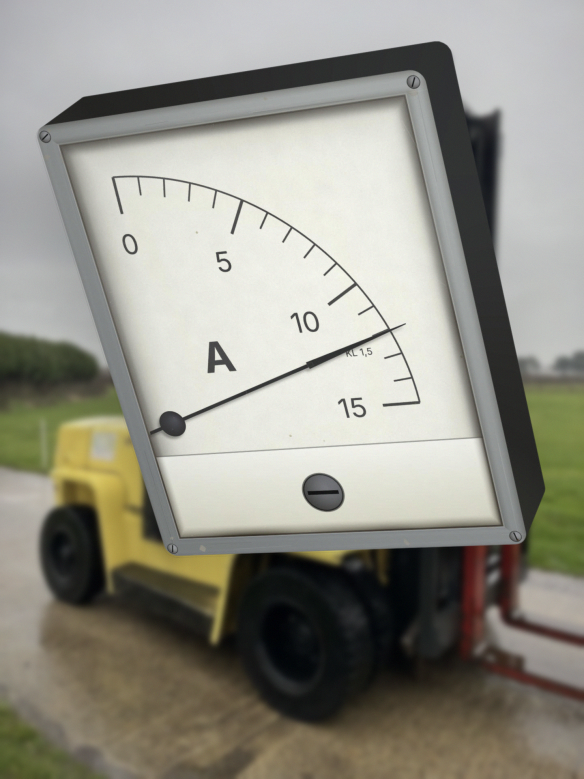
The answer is 12 A
